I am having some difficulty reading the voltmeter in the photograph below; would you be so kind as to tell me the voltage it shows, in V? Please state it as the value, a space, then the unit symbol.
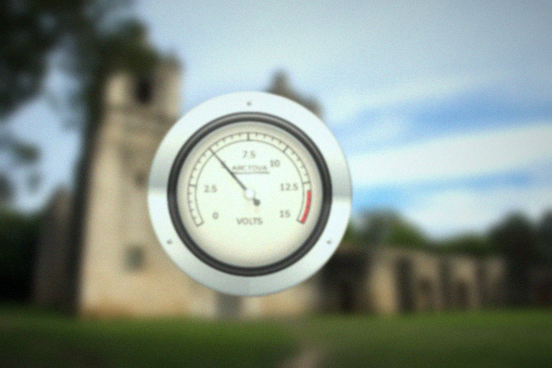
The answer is 5 V
